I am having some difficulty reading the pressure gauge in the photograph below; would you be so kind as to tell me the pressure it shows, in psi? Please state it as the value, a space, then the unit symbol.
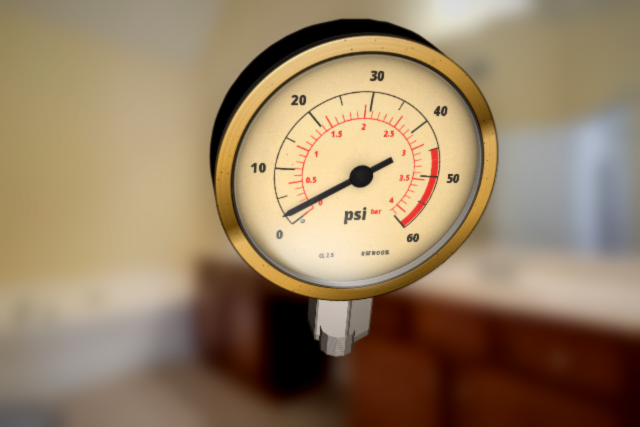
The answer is 2.5 psi
